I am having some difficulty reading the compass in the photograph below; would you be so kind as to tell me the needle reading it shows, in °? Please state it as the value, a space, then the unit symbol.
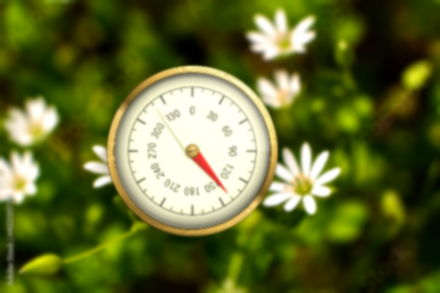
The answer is 140 °
